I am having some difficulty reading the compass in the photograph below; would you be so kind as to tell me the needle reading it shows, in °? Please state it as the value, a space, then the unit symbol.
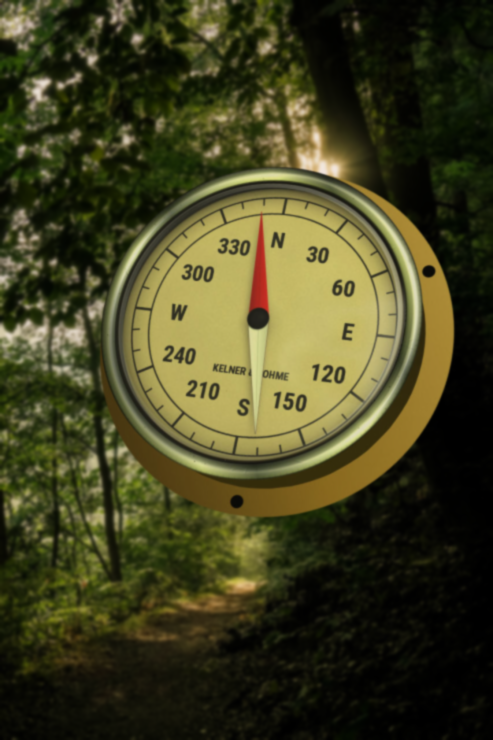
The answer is 350 °
